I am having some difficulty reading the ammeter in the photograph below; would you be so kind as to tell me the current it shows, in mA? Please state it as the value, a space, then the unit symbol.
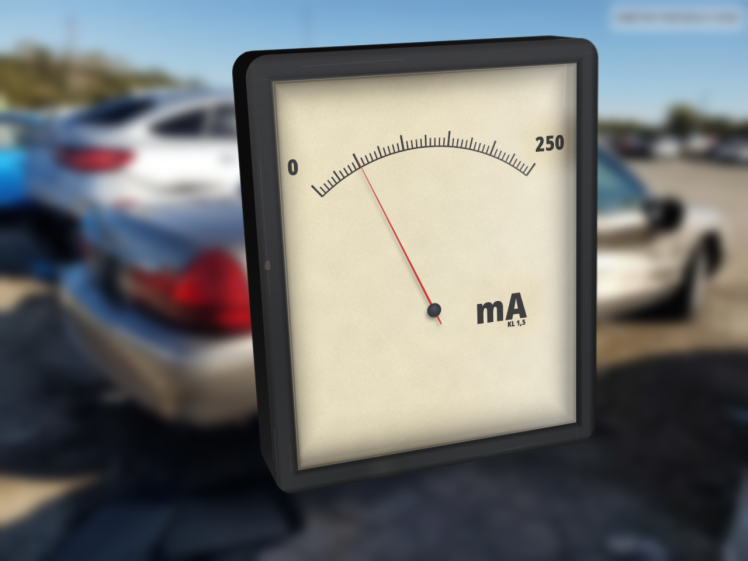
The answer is 50 mA
